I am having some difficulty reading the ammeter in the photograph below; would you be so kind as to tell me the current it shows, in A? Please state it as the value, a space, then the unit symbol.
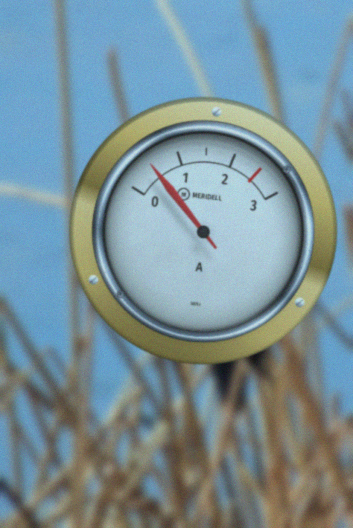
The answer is 0.5 A
